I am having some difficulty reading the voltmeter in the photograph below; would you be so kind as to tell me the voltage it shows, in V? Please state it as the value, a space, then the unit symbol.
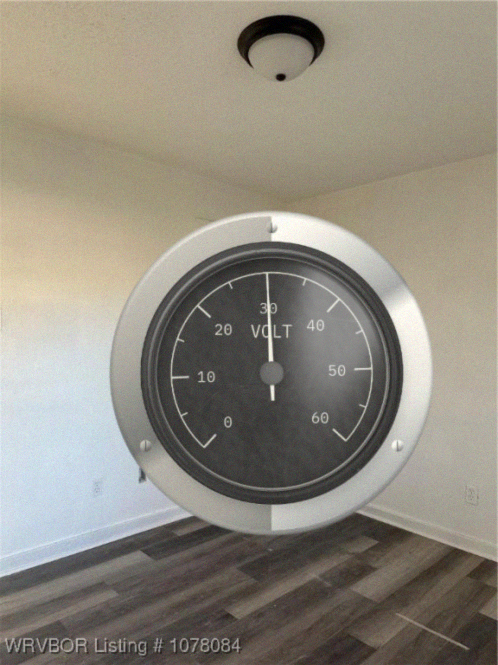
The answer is 30 V
